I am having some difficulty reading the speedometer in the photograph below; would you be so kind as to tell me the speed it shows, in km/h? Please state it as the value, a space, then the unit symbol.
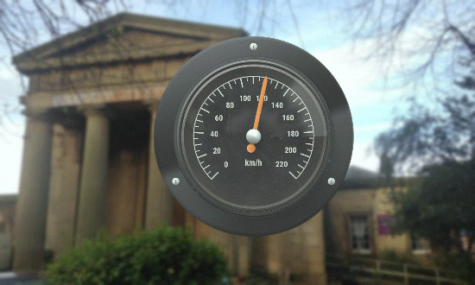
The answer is 120 km/h
